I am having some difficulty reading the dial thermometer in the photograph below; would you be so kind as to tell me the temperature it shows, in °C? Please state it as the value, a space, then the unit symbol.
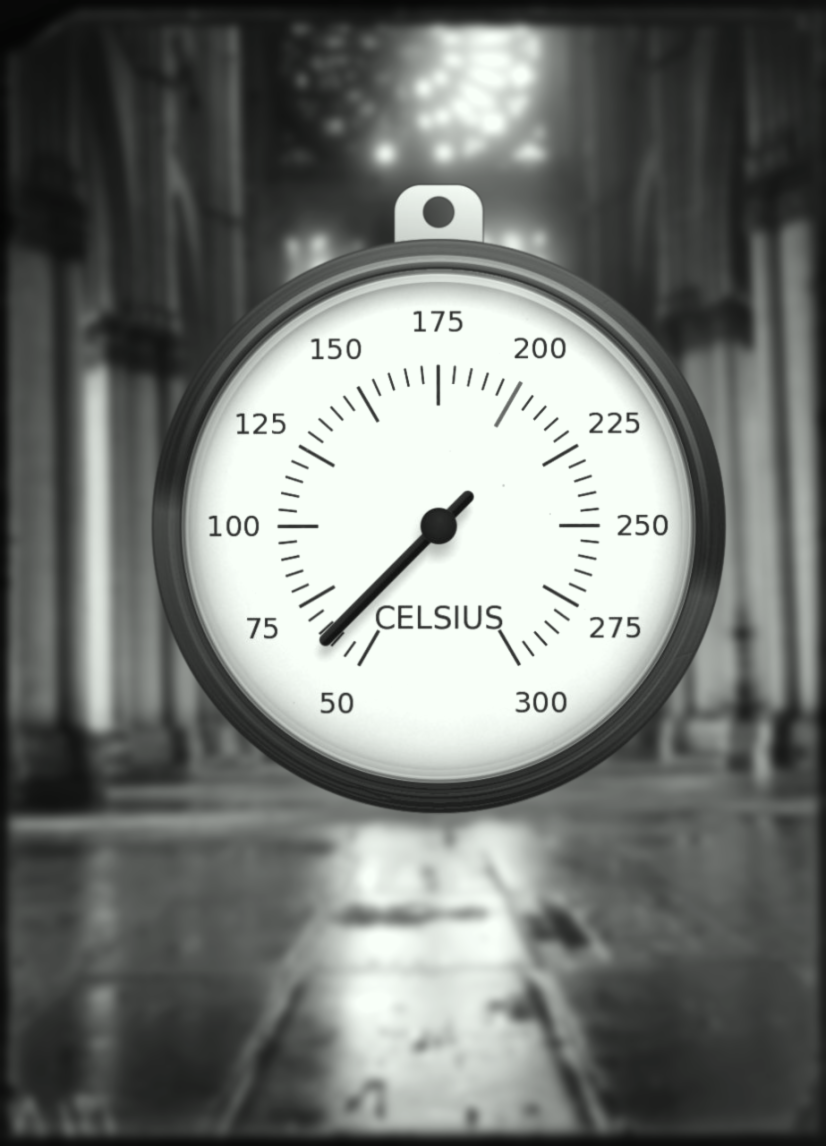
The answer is 62.5 °C
